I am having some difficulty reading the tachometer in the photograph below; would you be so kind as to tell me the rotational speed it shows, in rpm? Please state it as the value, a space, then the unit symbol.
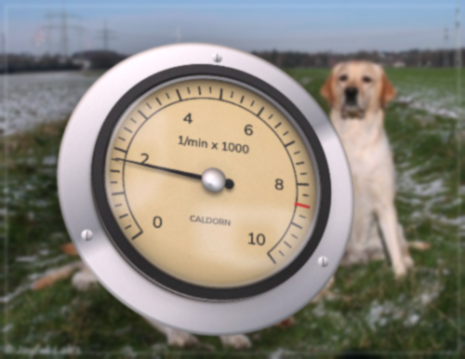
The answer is 1750 rpm
